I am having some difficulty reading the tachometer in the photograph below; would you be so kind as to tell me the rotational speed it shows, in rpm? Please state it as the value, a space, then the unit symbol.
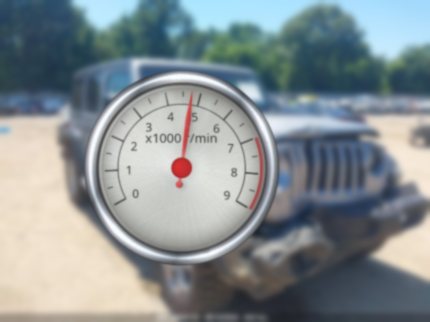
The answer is 4750 rpm
